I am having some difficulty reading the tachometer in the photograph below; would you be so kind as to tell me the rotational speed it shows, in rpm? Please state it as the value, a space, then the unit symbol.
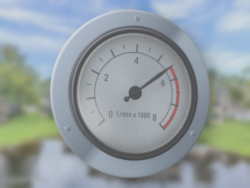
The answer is 5500 rpm
